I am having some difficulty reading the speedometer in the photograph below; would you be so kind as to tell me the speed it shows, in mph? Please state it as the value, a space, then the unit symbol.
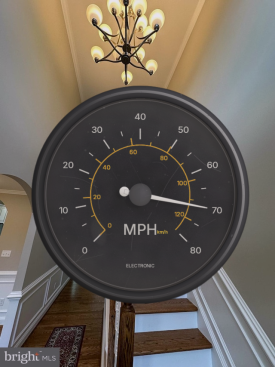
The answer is 70 mph
